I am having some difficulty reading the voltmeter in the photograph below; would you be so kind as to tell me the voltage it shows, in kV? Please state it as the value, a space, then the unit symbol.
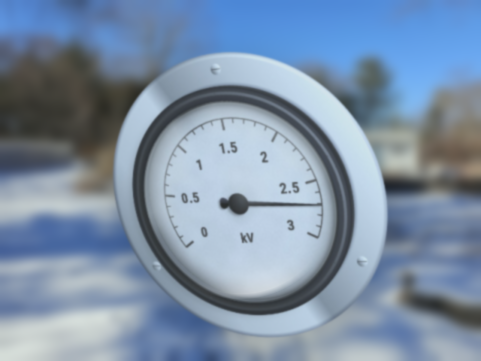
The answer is 2.7 kV
